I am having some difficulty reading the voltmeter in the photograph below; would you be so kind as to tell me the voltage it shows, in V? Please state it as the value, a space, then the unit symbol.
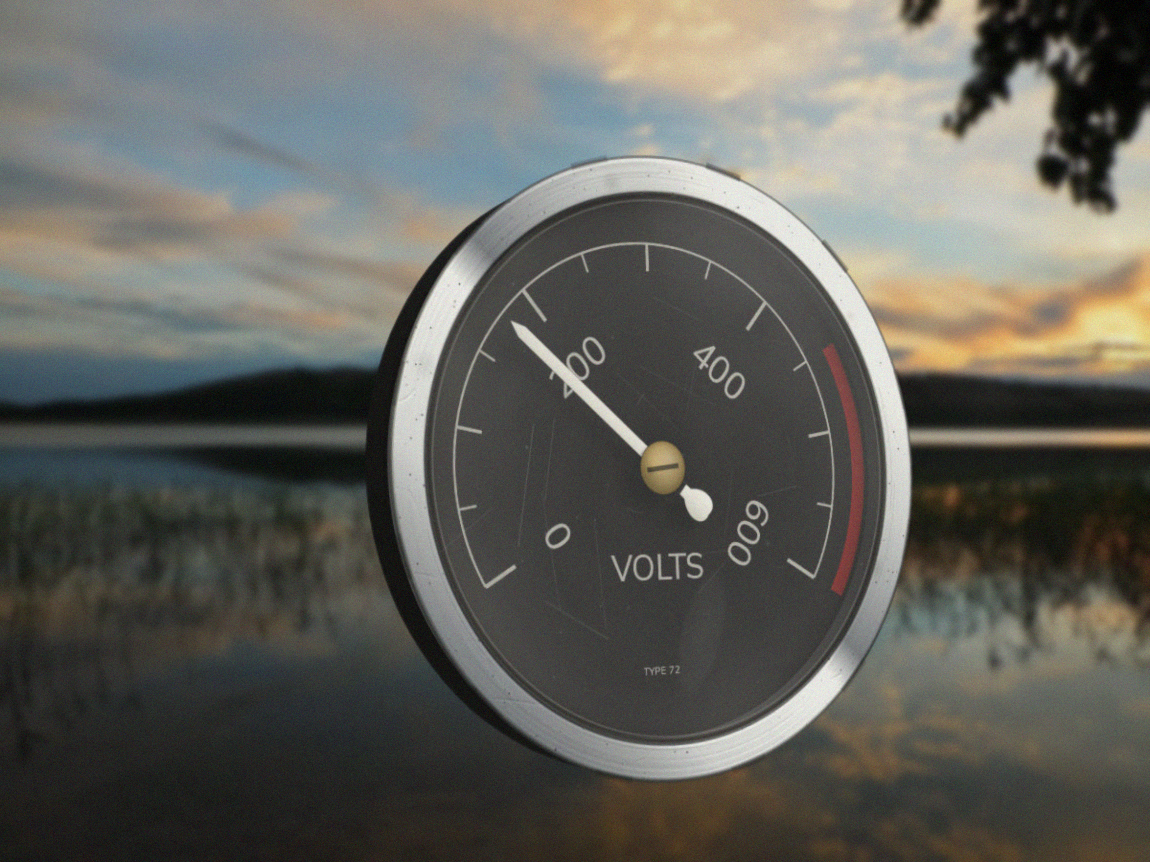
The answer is 175 V
